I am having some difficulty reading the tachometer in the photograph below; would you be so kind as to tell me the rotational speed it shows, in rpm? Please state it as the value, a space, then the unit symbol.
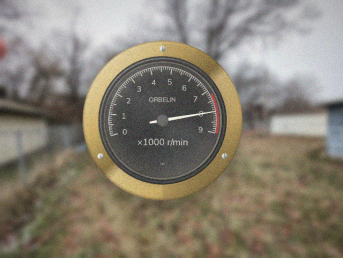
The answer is 8000 rpm
